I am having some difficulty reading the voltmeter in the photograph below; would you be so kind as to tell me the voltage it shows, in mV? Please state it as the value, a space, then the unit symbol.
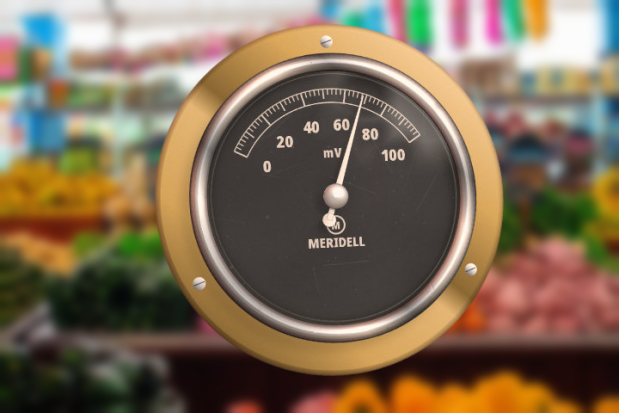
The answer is 68 mV
